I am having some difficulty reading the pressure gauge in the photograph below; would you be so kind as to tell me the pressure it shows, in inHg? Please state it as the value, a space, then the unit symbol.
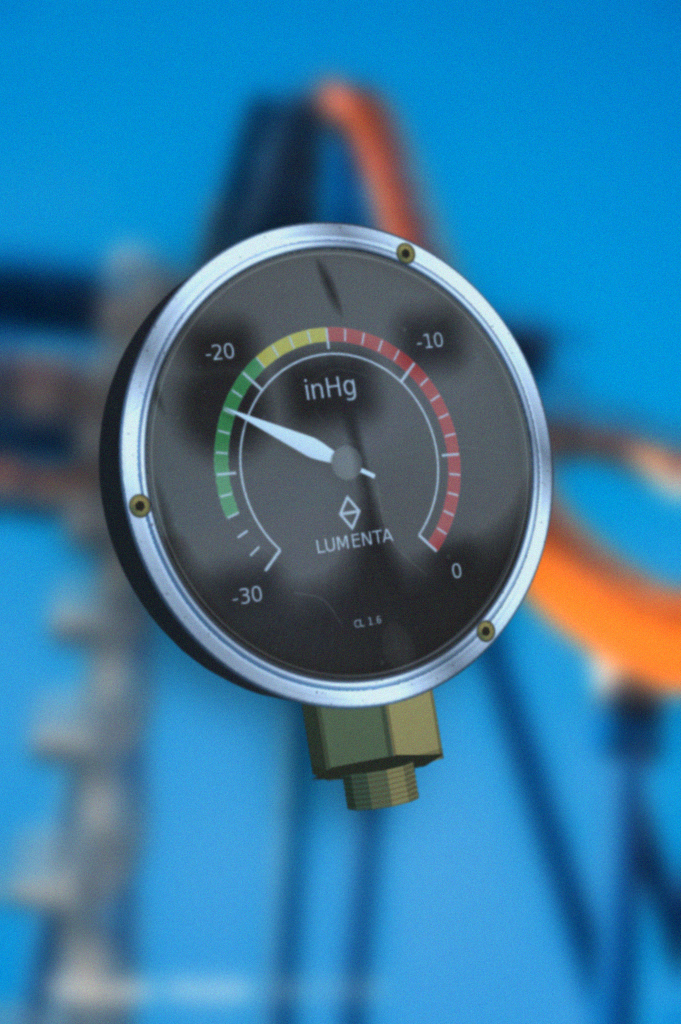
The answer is -22 inHg
